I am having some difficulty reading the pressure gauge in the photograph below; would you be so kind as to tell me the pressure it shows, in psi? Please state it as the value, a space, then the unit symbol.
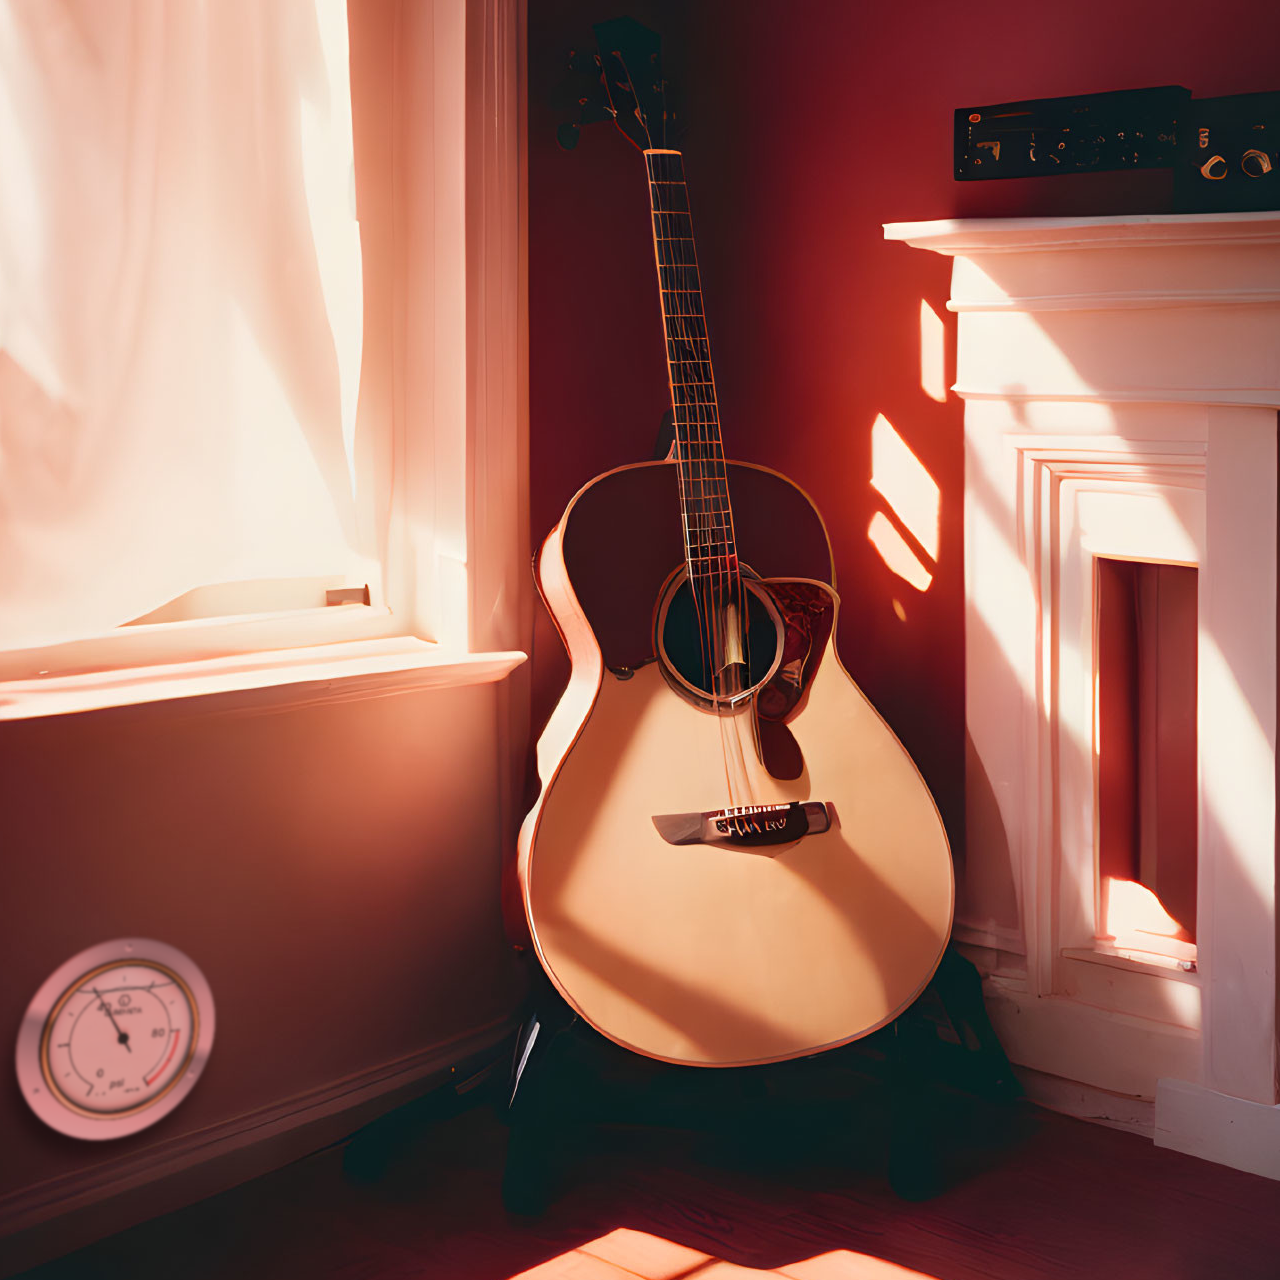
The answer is 40 psi
